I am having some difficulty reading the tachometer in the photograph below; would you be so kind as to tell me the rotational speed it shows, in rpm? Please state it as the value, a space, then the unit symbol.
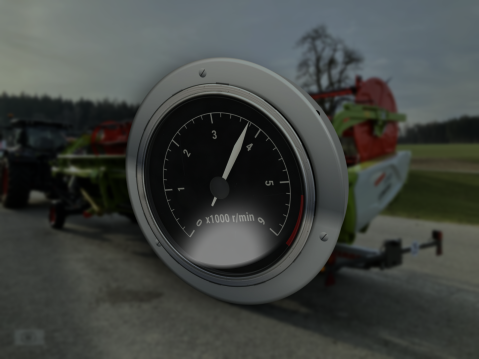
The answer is 3800 rpm
